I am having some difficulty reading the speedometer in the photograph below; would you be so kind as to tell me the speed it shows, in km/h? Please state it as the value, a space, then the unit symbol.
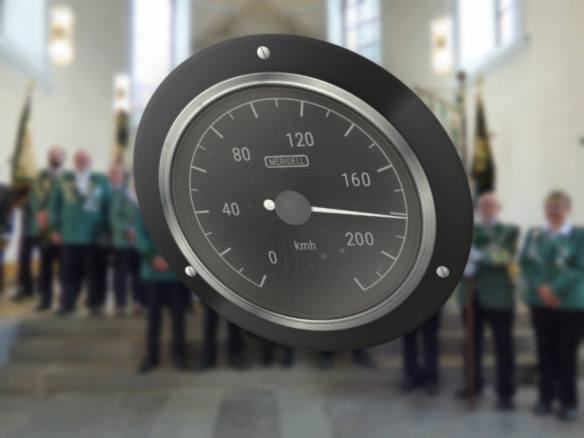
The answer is 180 km/h
